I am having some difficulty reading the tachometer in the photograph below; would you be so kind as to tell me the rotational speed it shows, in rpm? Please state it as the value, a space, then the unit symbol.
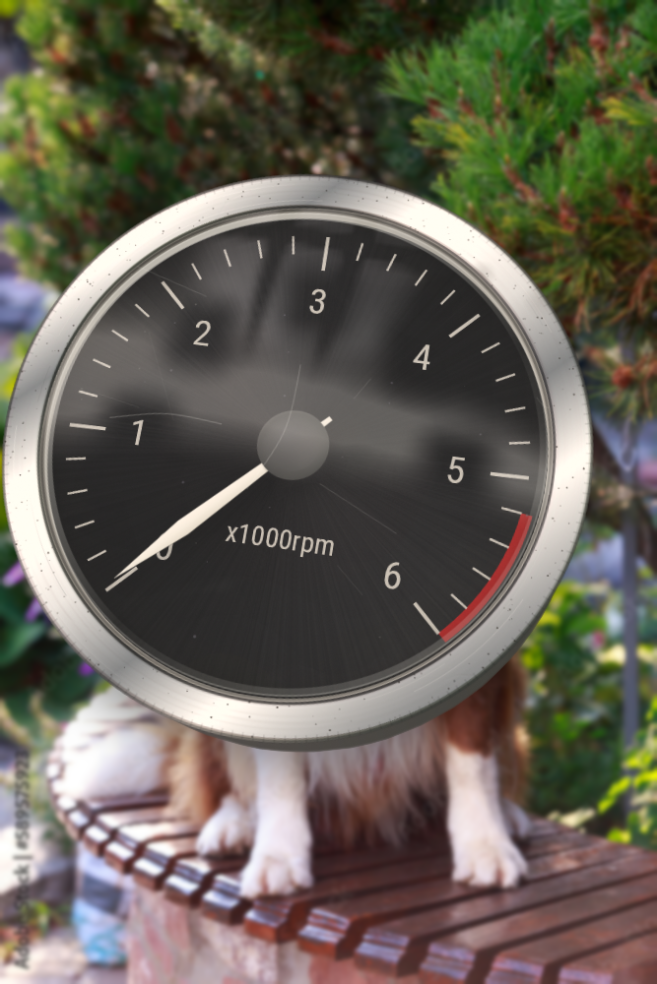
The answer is 0 rpm
